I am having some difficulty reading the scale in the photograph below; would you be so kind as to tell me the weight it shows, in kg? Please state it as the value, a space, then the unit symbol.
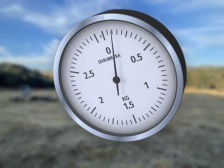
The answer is 0.1 kg
